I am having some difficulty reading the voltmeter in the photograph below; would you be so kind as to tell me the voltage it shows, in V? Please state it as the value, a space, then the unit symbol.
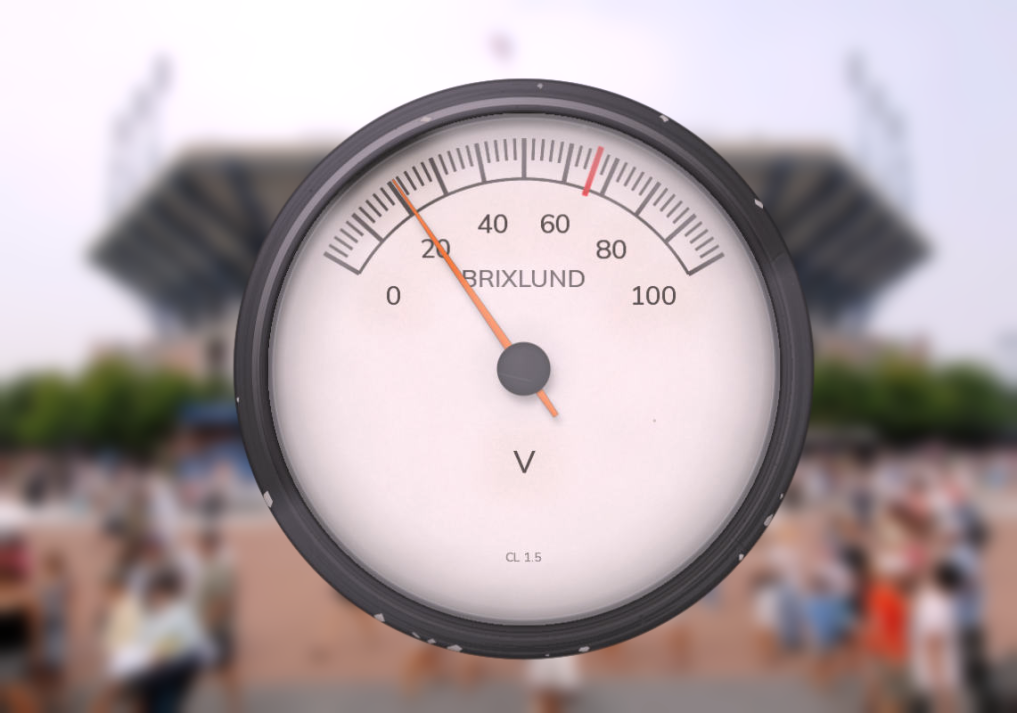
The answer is 21 V
